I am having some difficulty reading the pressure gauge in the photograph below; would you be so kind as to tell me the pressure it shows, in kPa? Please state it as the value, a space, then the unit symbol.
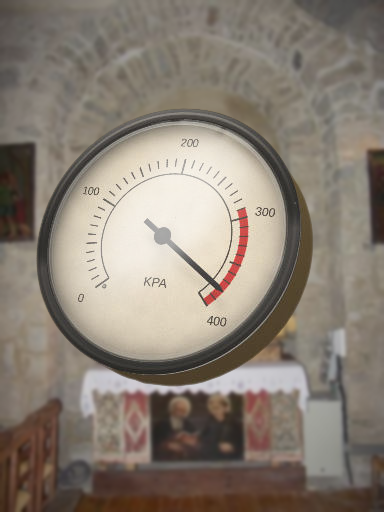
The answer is 380 kPa
